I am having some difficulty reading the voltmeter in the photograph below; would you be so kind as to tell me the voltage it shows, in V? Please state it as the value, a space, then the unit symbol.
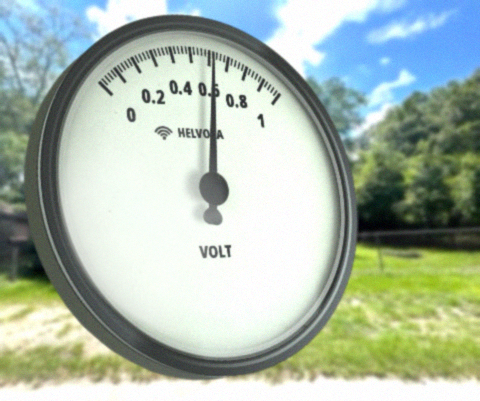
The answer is 0.6 V
